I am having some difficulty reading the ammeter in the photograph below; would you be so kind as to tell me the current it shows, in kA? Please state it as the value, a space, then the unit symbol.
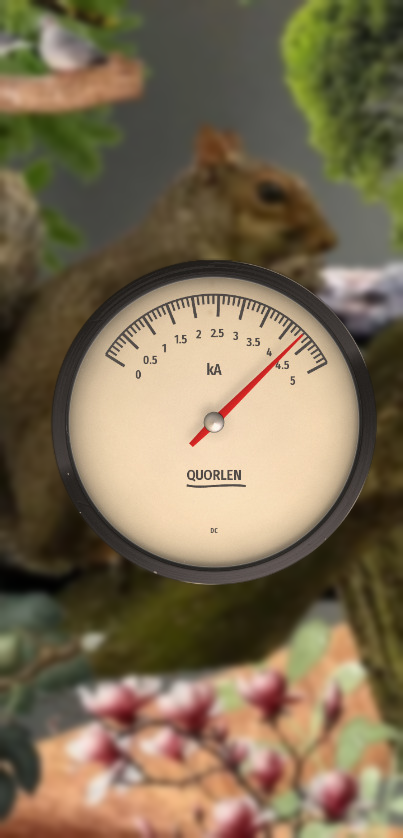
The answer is 4.3 kA
